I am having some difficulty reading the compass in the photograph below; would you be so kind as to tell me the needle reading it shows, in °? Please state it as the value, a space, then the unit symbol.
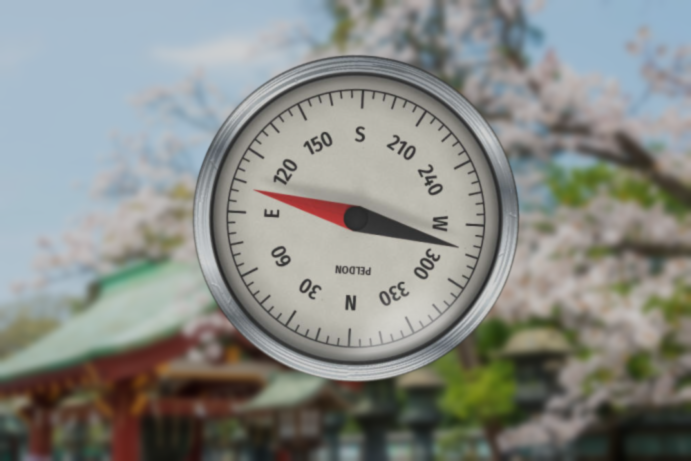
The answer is 102.5 °
